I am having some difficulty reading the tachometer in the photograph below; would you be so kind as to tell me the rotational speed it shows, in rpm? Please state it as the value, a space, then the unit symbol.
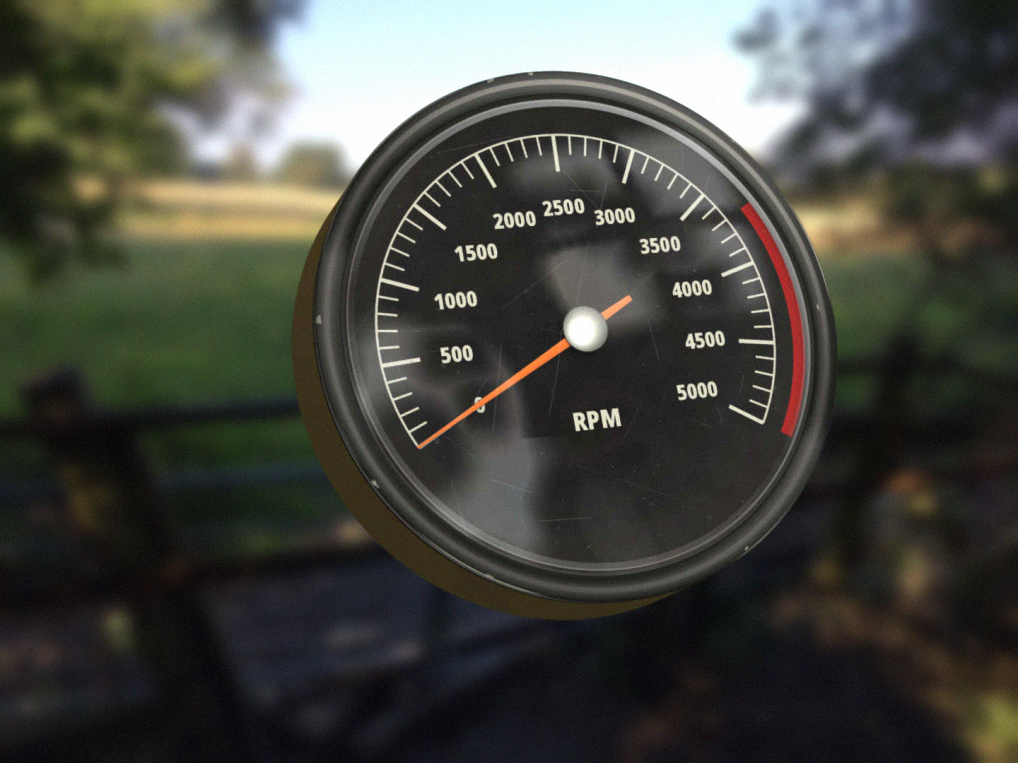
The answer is 0 rpm
